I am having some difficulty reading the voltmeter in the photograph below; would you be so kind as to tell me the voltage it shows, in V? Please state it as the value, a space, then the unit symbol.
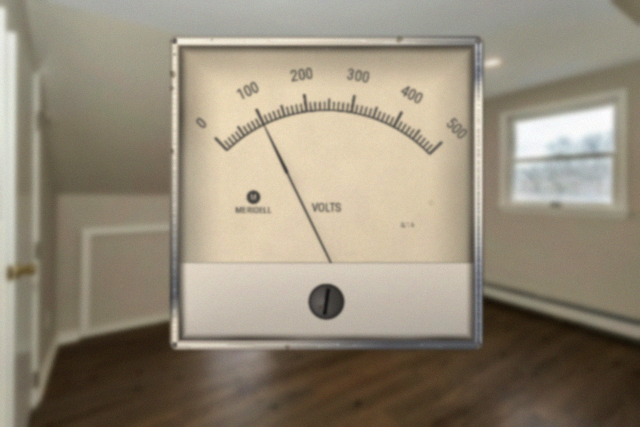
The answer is 100 V
